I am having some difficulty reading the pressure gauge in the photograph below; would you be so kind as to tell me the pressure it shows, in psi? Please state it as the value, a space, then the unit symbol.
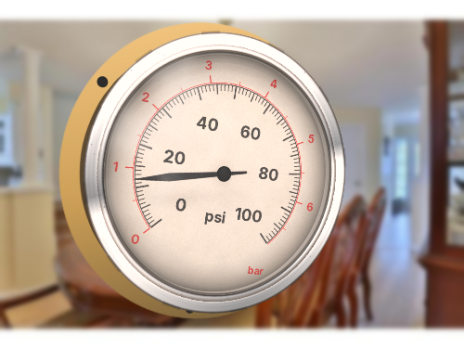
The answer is 12 psi
